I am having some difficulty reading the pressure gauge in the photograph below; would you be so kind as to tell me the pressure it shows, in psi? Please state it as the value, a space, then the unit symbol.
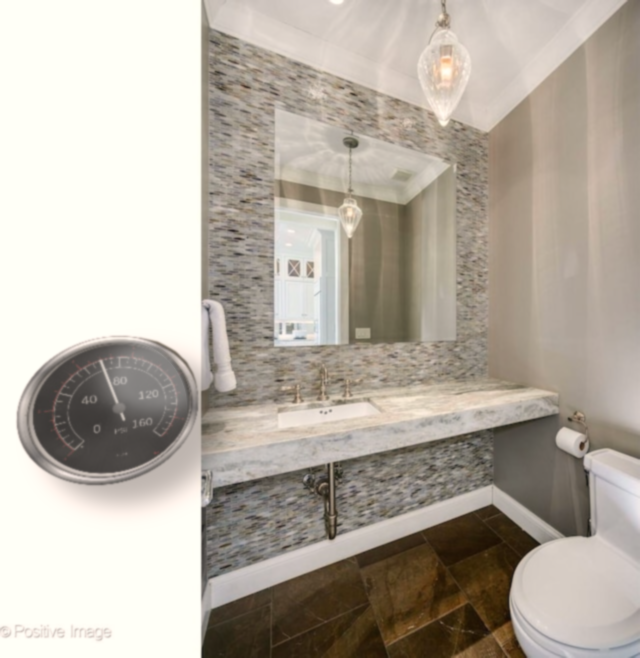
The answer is 70 psi
